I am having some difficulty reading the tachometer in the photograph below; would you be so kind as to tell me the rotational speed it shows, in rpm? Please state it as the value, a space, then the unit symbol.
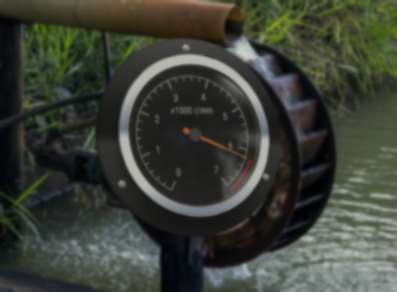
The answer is 6200 rpm
